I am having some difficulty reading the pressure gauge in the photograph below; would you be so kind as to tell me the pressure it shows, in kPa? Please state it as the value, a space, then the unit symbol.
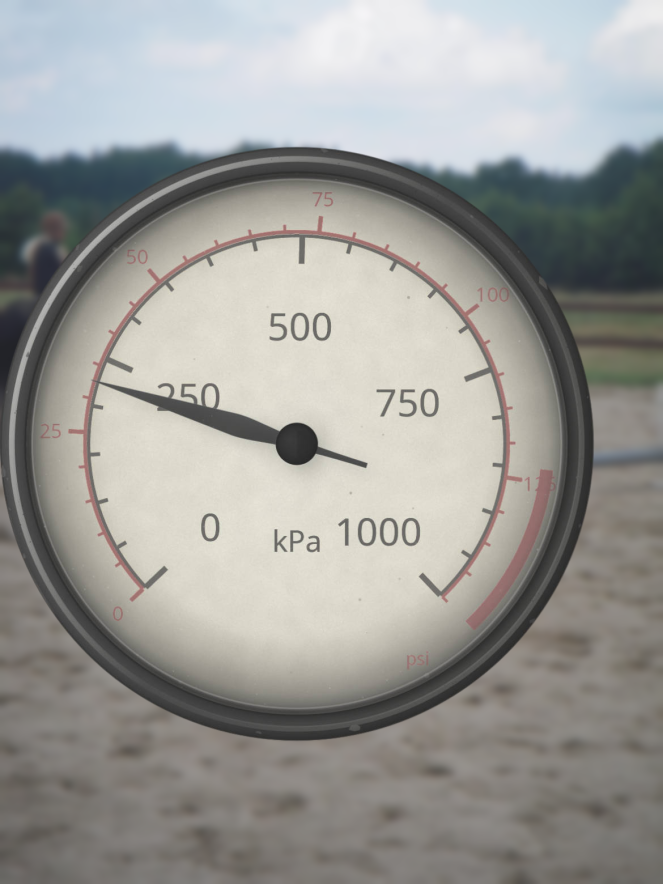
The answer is 225 kPa
